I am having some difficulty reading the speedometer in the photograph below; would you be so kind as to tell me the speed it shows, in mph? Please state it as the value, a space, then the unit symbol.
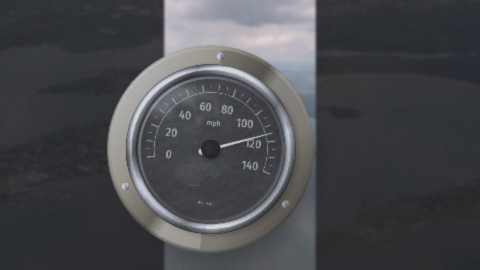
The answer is 115 mph
